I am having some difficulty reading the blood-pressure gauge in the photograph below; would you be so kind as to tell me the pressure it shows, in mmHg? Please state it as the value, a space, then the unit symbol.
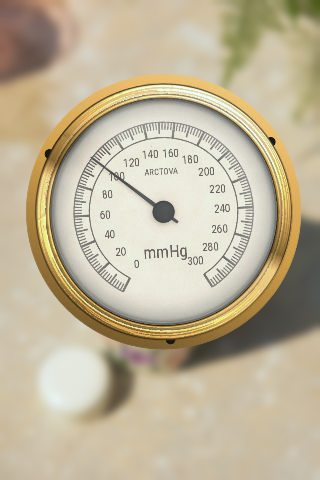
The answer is 100 mmHg
